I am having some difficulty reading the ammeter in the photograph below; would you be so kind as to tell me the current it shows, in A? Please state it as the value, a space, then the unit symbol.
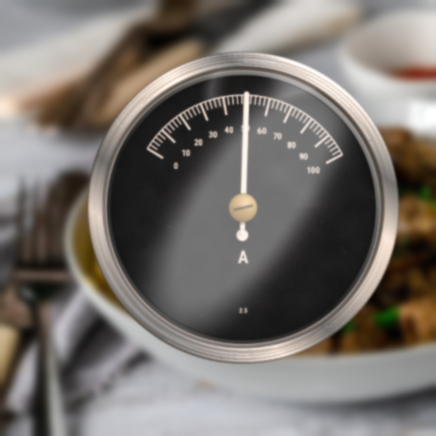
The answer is 50 A
